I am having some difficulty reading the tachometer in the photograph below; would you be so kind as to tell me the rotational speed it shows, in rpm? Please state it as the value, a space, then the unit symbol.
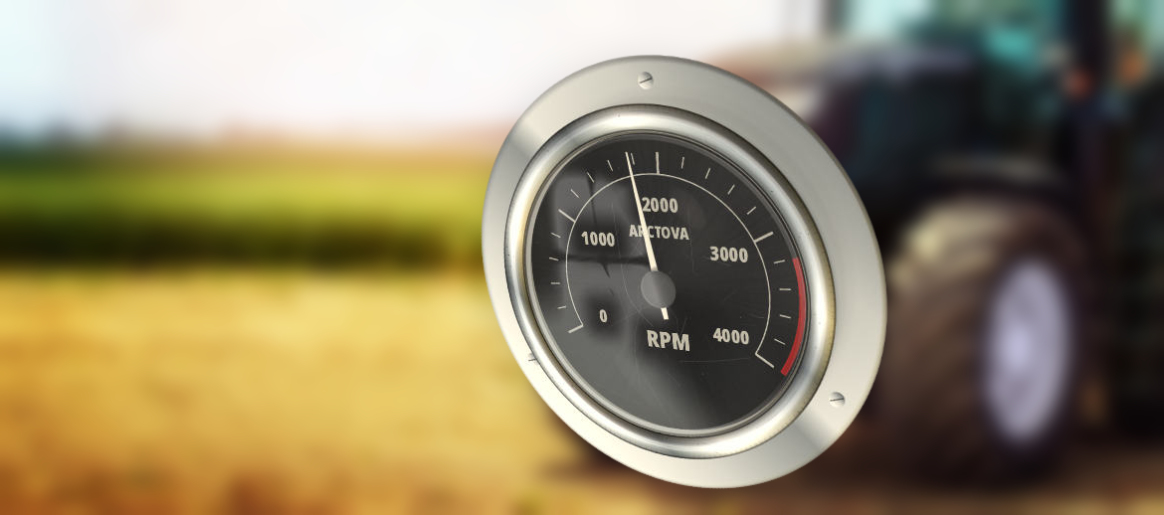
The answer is 1800 rpm
